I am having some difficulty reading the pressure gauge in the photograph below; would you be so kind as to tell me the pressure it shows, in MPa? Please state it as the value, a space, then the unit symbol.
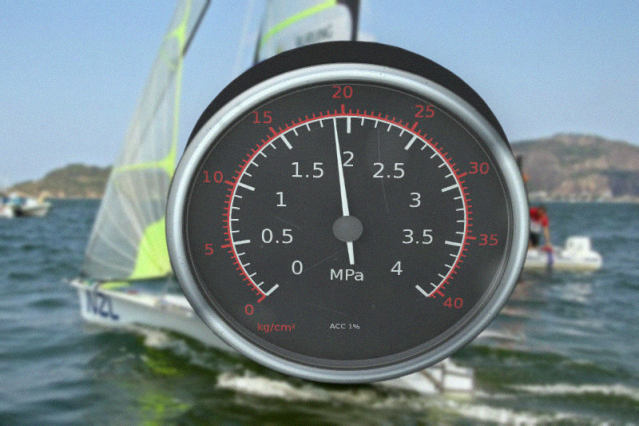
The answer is 1.9 MPa
